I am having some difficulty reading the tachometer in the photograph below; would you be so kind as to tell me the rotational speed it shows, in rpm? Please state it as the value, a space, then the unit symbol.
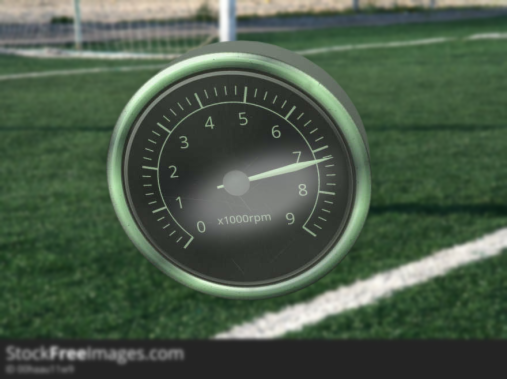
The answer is 7200 rpm
